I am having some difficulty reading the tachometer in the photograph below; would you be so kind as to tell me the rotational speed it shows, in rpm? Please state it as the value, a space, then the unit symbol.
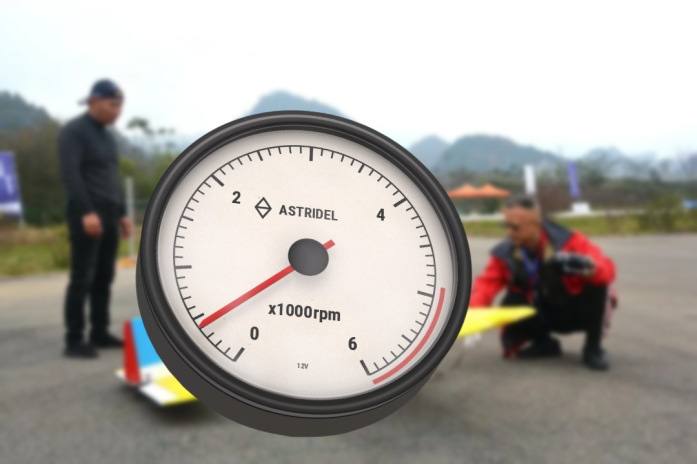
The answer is 400 rpm
